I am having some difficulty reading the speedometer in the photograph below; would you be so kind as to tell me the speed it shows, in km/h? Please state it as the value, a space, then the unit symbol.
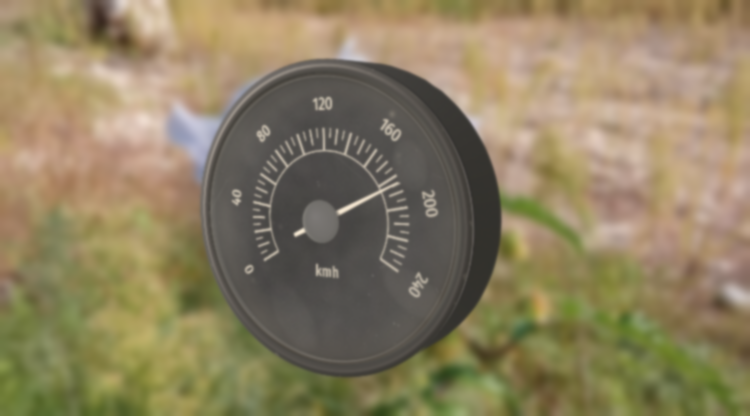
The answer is 185 km/h
